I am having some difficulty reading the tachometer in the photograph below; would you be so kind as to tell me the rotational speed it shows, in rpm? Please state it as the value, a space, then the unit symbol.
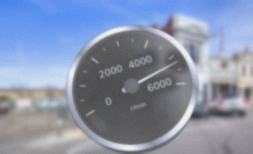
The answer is 5250 rpm
